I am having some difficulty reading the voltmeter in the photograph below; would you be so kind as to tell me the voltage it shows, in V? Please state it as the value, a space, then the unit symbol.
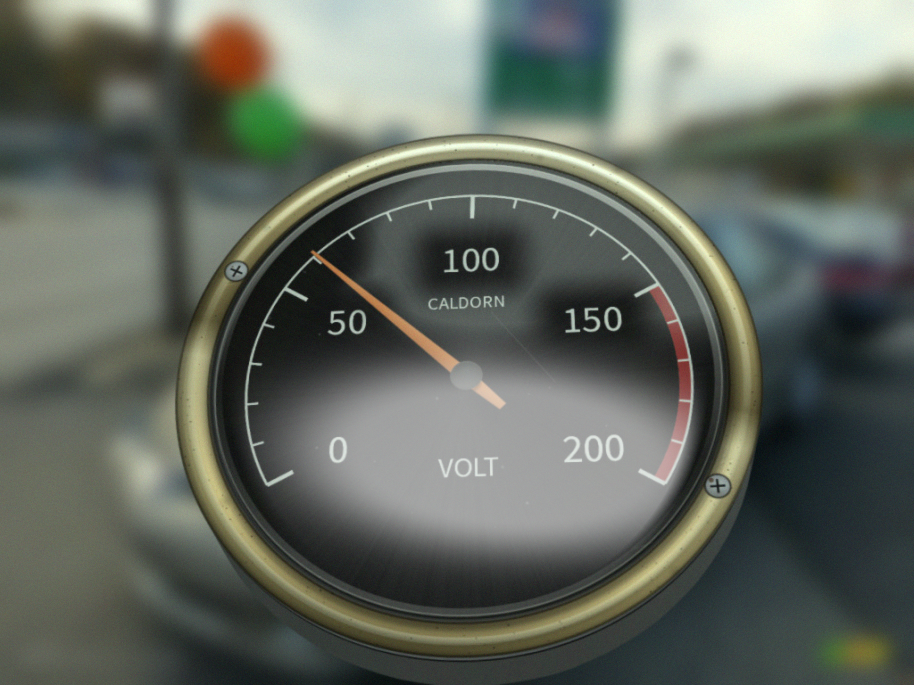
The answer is 60 V
